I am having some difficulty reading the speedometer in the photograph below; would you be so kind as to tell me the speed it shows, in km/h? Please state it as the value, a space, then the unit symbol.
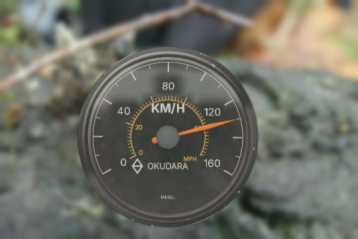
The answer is 130 km/h
